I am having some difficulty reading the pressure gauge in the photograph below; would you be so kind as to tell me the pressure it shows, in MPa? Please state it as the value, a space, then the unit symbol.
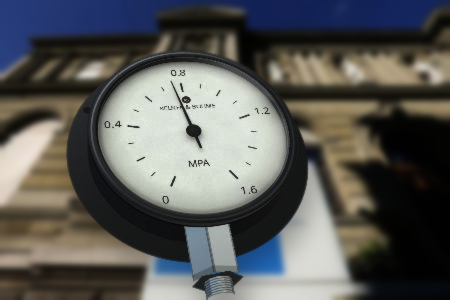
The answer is 0.75 MPa
